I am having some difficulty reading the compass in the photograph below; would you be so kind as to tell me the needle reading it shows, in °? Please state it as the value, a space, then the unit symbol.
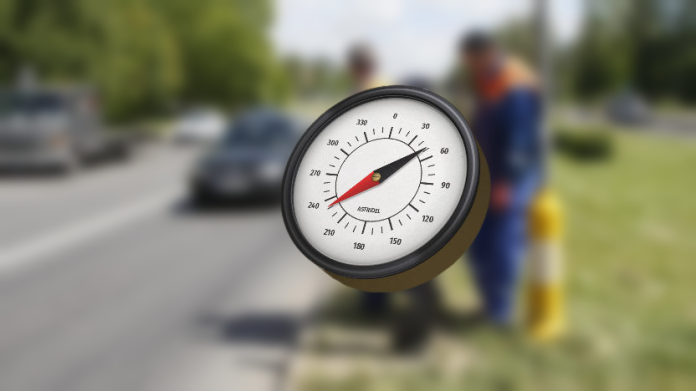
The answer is 230 °
